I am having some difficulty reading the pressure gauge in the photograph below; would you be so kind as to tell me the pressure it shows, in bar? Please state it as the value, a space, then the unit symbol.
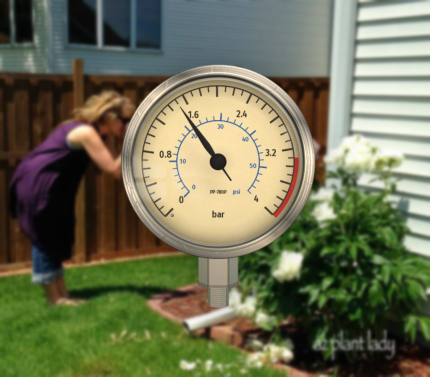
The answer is 1.5 bar
